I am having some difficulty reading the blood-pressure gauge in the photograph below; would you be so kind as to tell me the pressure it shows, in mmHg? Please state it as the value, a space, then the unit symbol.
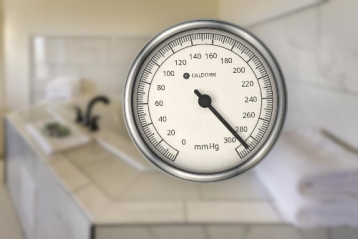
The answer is 290 mmHg
